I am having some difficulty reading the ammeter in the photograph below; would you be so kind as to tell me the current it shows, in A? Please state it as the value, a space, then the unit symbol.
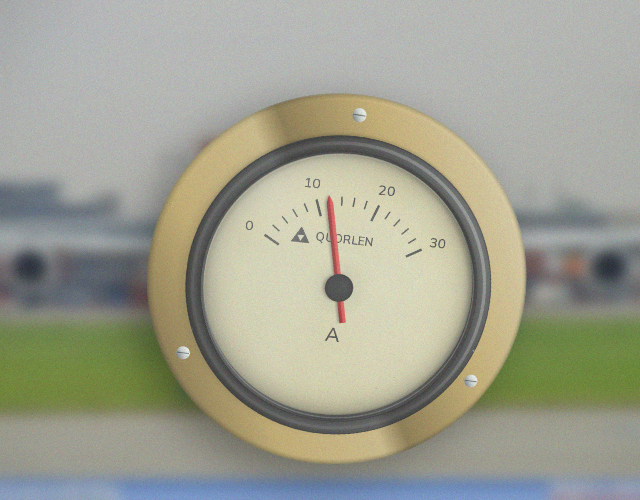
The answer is 12 A
